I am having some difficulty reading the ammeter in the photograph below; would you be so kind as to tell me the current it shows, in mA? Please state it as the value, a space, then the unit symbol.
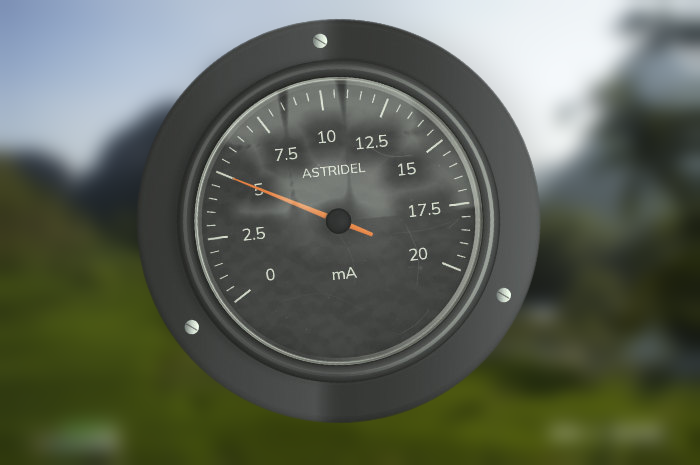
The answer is 5 mA
